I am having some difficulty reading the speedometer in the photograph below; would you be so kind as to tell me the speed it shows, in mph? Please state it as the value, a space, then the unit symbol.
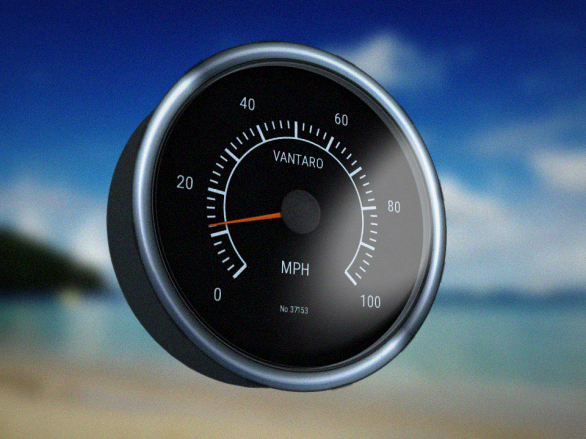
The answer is 12 mph
